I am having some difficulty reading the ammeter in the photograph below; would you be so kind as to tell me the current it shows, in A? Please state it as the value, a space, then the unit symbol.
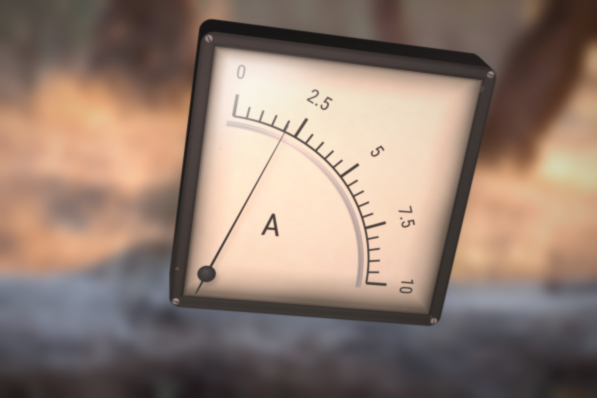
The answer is 2 A
